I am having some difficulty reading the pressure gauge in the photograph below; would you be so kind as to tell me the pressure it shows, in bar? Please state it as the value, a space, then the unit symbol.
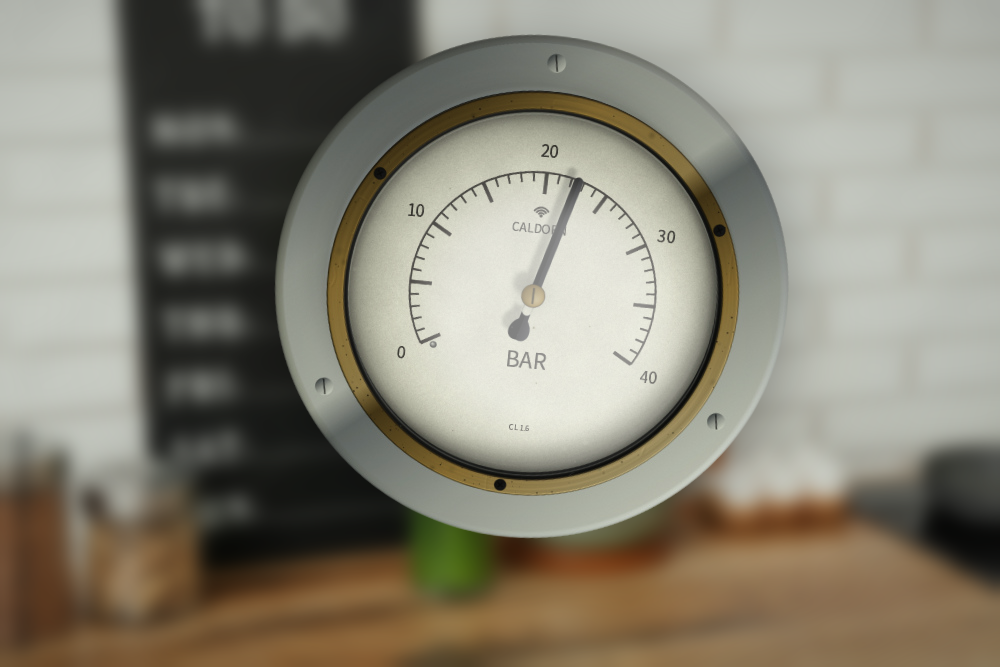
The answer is 22.5 bar
